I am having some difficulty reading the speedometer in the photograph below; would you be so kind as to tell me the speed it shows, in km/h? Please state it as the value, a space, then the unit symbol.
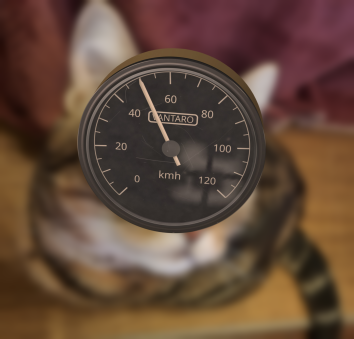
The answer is 50 km/h
